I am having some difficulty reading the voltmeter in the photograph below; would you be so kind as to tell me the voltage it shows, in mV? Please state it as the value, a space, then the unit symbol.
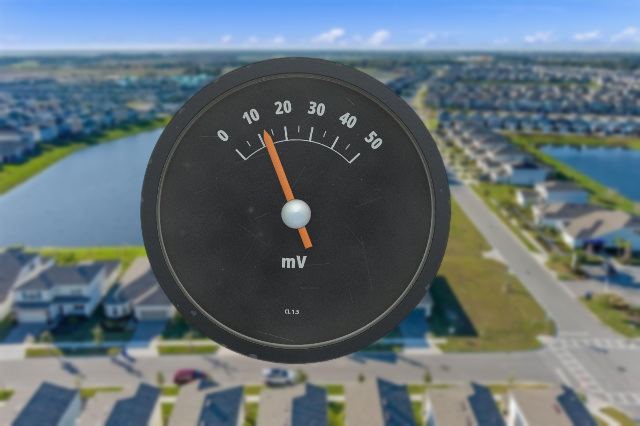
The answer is 12.5 mV
